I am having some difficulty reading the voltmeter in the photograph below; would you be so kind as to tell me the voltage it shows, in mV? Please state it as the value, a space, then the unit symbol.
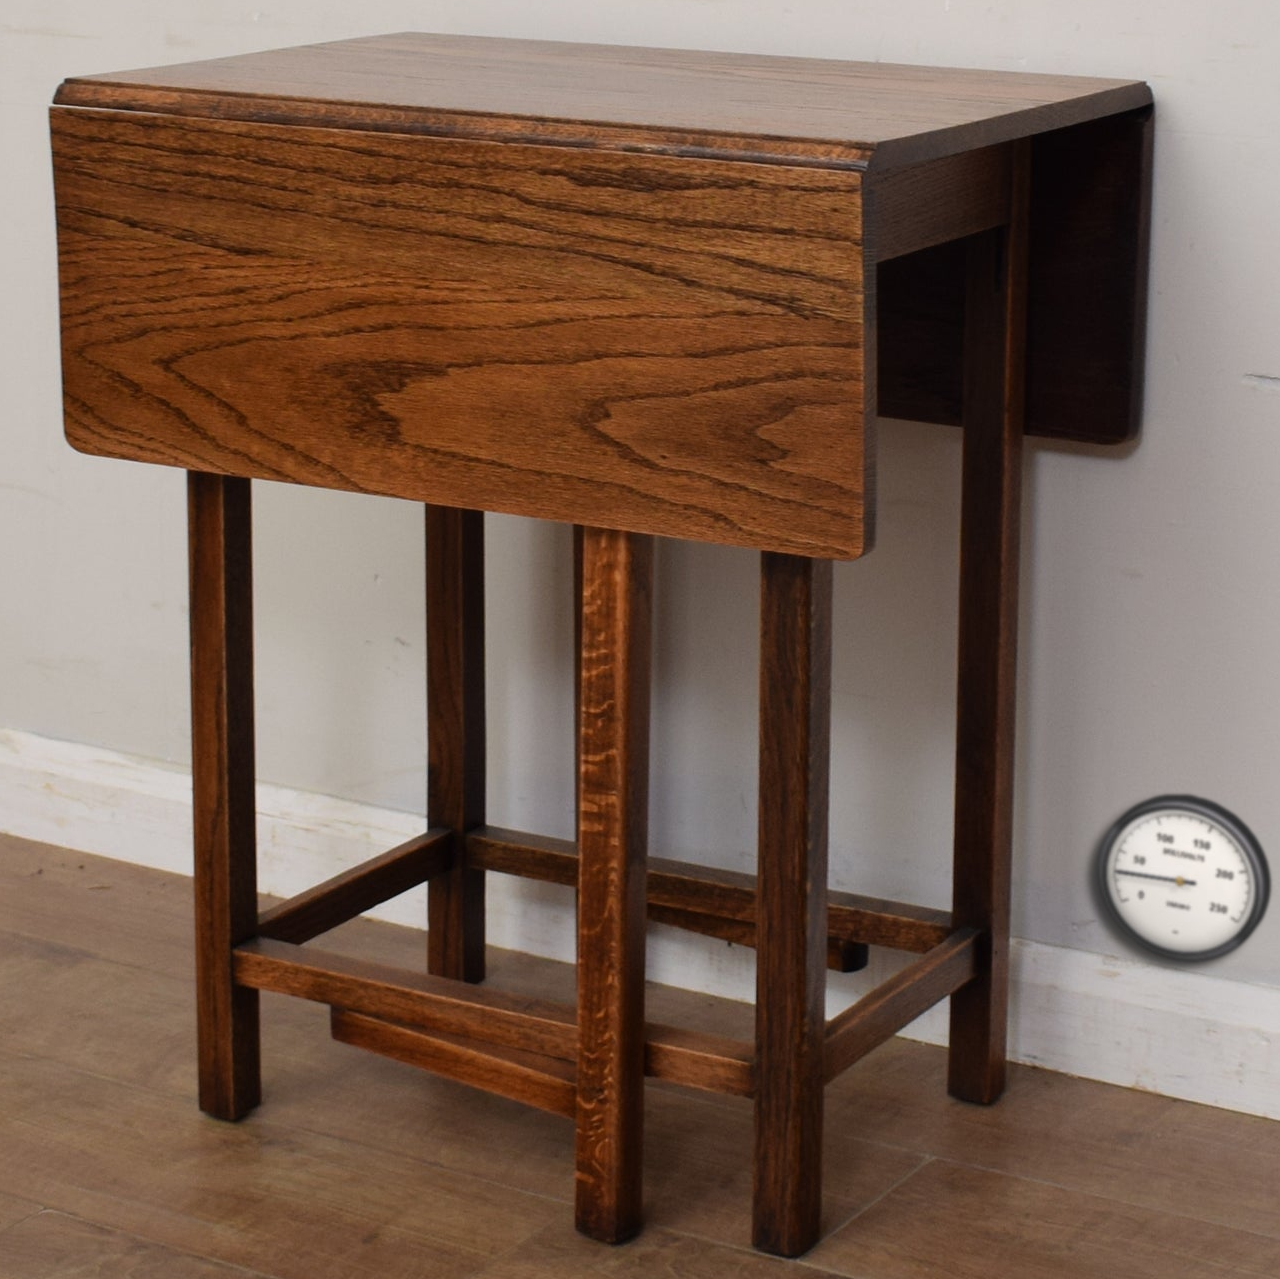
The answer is 30 mV
